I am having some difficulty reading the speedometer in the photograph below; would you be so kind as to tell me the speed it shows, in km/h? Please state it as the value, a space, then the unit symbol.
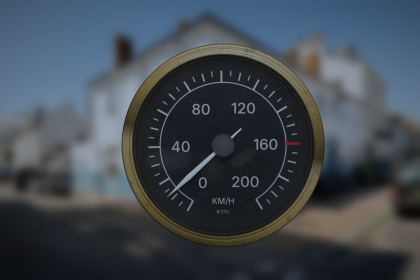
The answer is 12.5 km/h
